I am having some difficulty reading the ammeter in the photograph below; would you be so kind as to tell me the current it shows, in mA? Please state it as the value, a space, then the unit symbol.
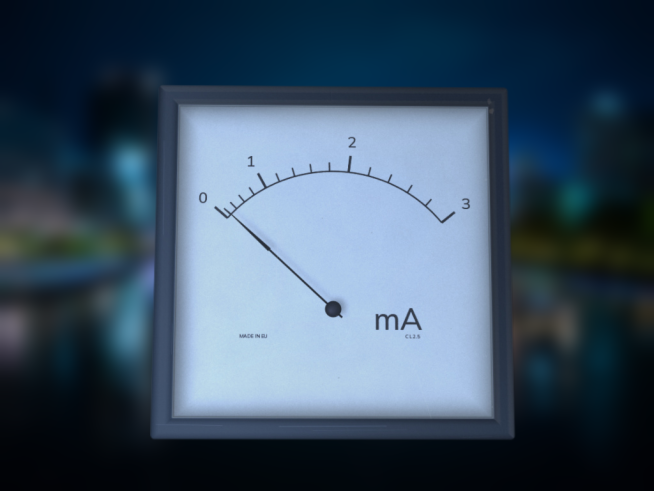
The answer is 0.2 mA
